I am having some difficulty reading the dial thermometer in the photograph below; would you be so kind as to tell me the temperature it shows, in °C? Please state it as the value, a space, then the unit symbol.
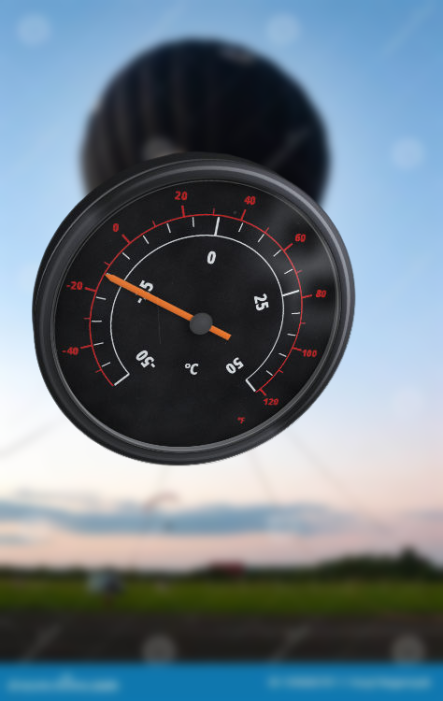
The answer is -25 °C
